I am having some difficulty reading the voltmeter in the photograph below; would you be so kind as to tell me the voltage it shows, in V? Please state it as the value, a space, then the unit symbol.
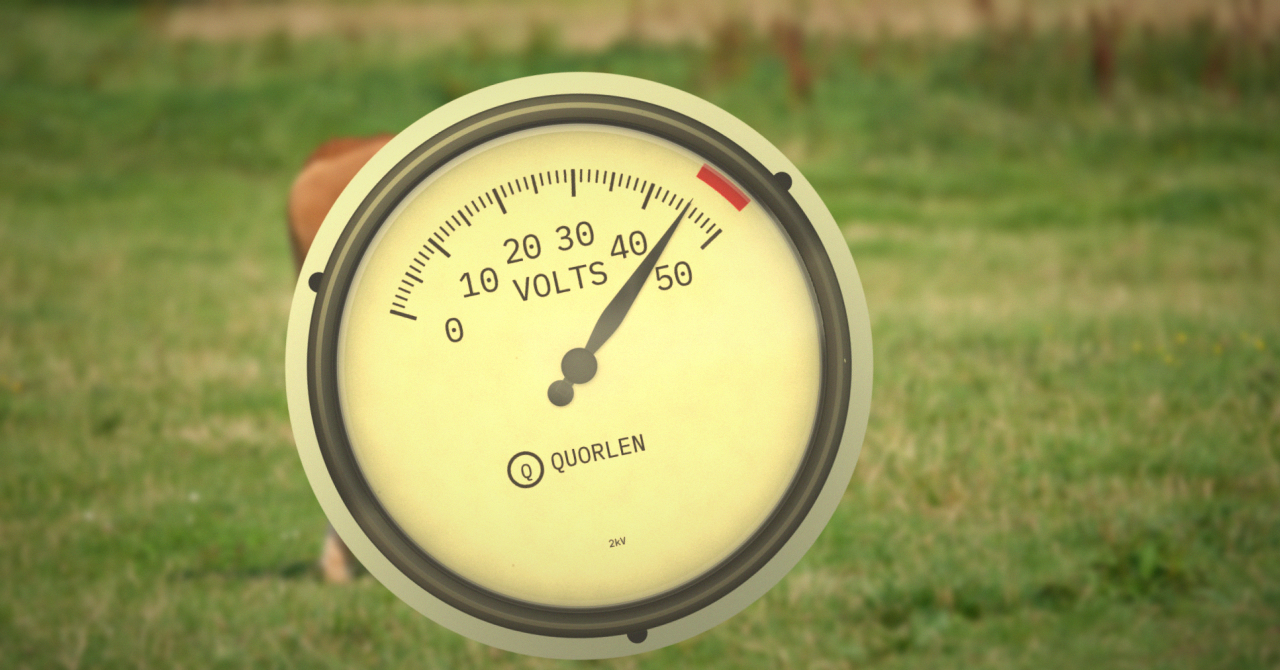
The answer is 45 V
